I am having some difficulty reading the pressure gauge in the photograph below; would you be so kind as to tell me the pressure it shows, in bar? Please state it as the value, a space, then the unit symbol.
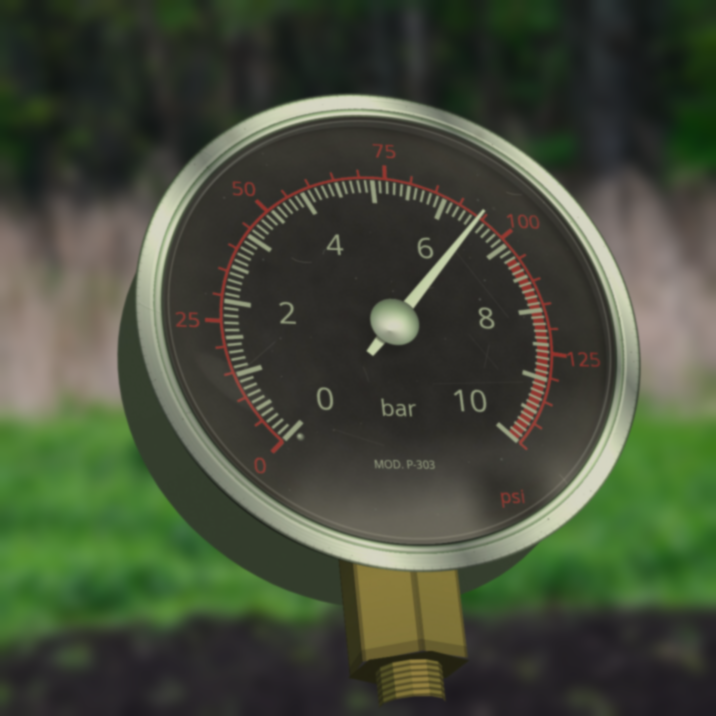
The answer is 6.5 bar
